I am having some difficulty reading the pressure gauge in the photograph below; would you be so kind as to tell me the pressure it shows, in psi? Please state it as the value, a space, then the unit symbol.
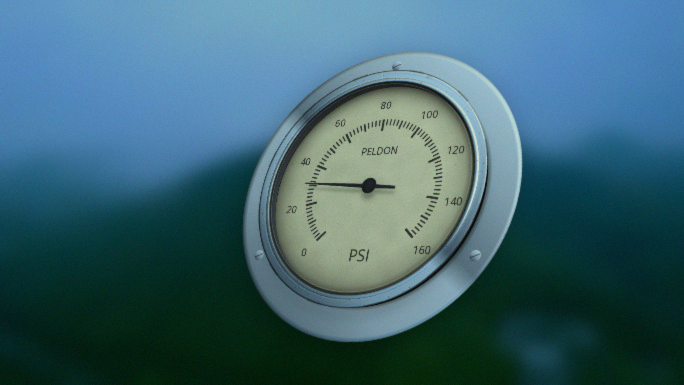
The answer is 30 psi
